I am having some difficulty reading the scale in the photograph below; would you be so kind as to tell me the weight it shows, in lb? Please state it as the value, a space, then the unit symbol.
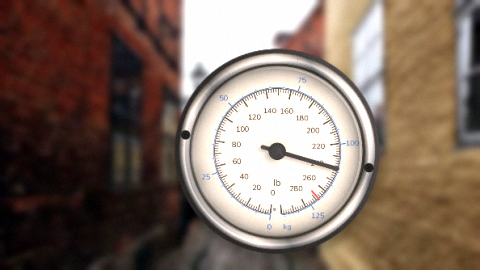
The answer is 240 lb
